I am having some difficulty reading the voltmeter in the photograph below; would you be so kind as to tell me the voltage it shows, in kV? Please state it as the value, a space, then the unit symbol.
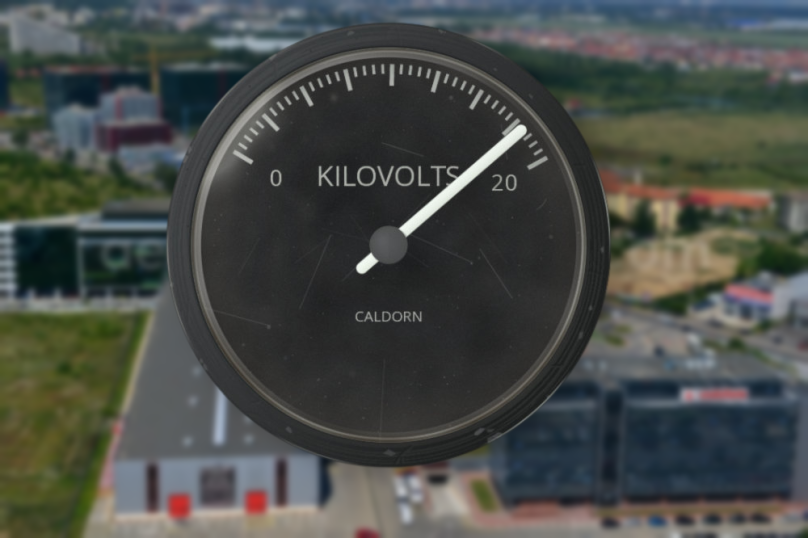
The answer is 18 kV
